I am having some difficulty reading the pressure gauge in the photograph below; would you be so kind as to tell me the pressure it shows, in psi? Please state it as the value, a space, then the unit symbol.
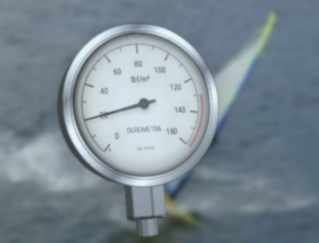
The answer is 20 psi
